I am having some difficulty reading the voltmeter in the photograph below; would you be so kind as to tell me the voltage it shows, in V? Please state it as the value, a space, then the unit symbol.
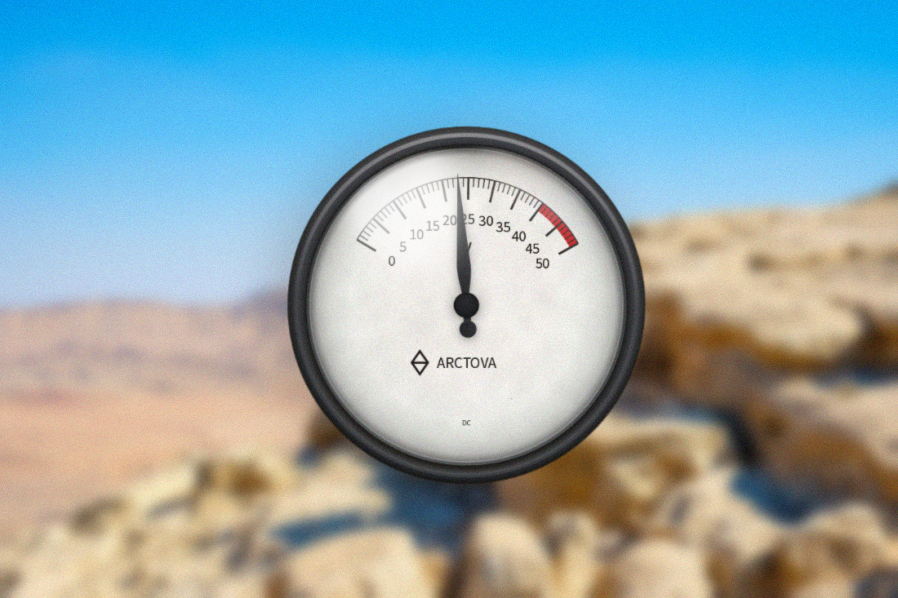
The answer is 23 V
